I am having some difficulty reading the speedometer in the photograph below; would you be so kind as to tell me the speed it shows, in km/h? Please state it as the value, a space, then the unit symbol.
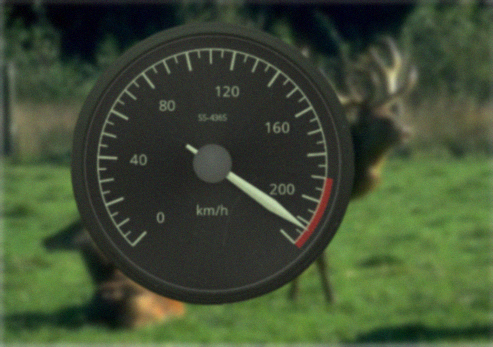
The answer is 212.5 km/h
